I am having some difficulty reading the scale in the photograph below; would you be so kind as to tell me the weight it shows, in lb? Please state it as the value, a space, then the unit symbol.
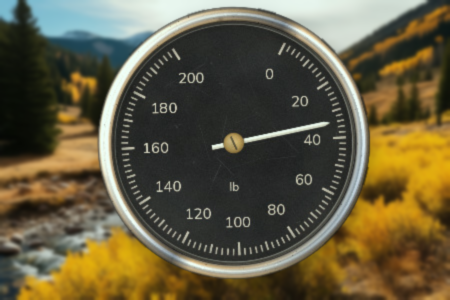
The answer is 34 lb
